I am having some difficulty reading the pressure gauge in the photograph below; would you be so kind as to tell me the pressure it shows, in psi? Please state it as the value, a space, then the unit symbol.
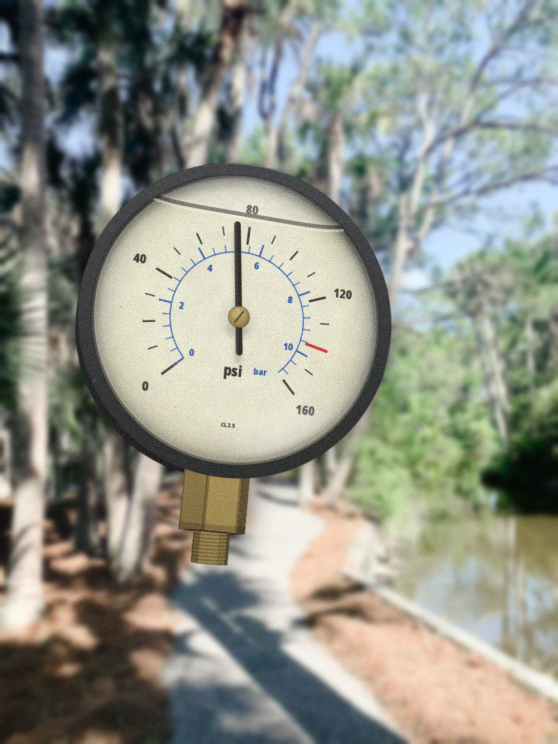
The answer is 75 psi
